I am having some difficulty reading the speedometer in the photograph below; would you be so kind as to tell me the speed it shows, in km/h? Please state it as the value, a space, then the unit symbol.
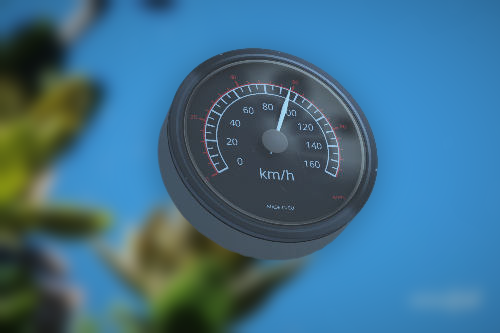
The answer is 95 km/h
